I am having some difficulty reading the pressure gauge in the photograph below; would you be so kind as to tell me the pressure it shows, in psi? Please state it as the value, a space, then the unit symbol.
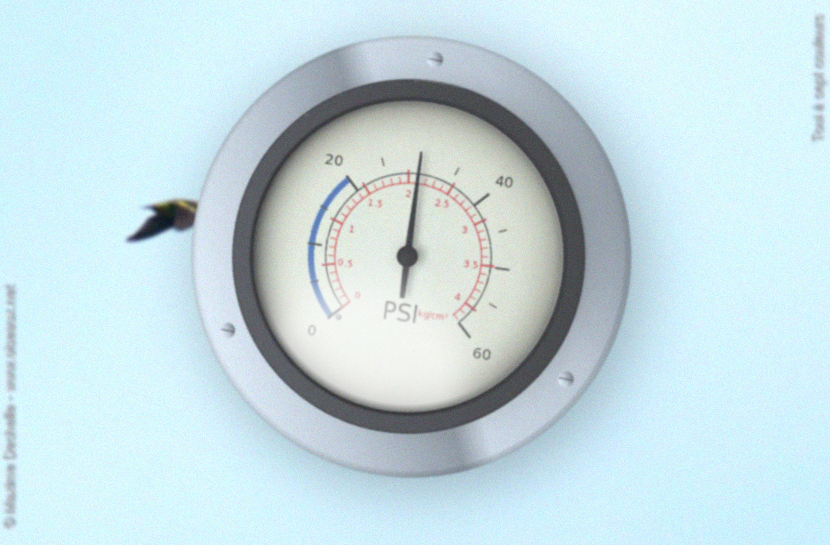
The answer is 30 psi
